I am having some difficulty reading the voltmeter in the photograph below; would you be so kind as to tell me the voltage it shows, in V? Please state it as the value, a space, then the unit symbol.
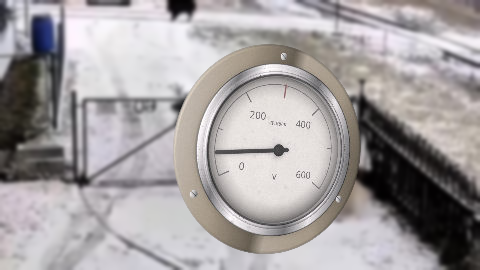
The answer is 50 V
